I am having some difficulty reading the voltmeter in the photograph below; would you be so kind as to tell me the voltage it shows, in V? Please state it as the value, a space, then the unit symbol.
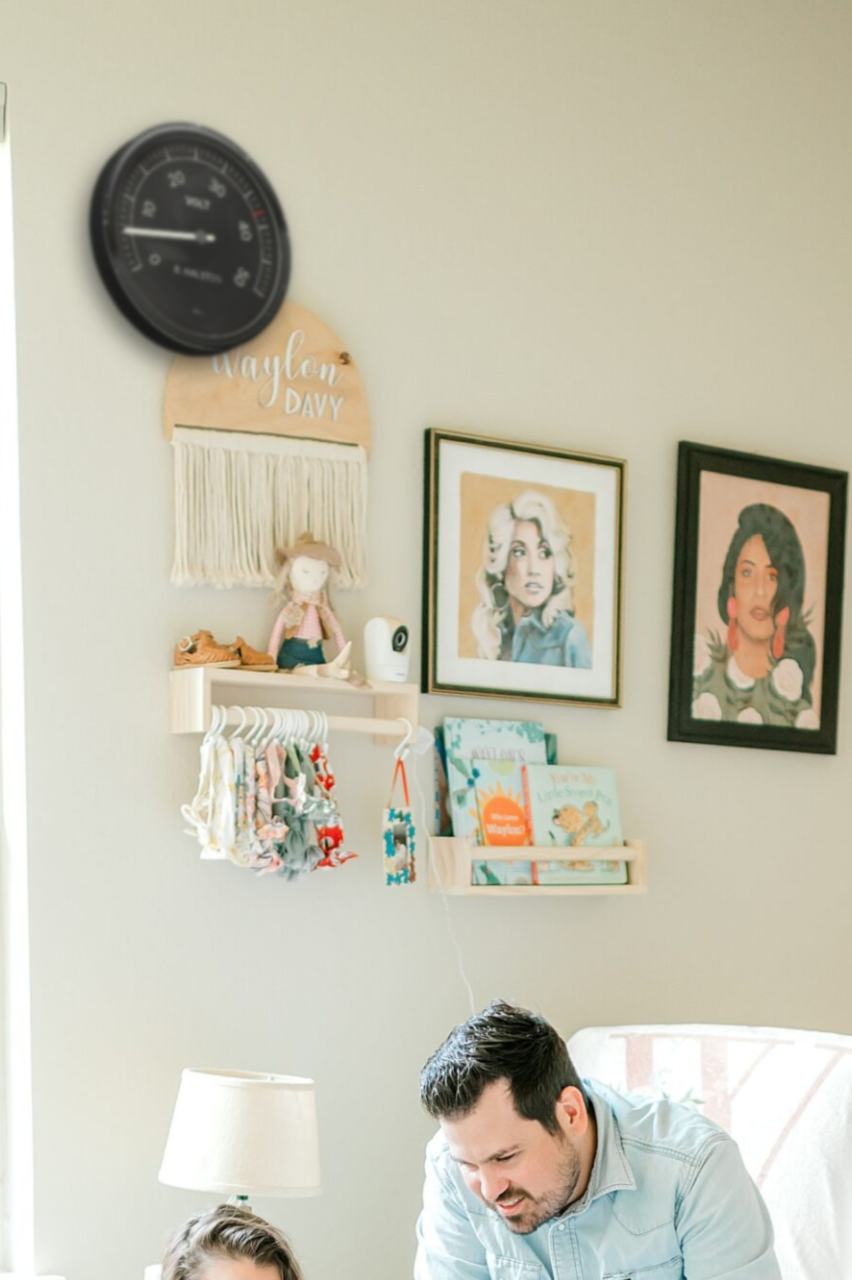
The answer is 5 V
